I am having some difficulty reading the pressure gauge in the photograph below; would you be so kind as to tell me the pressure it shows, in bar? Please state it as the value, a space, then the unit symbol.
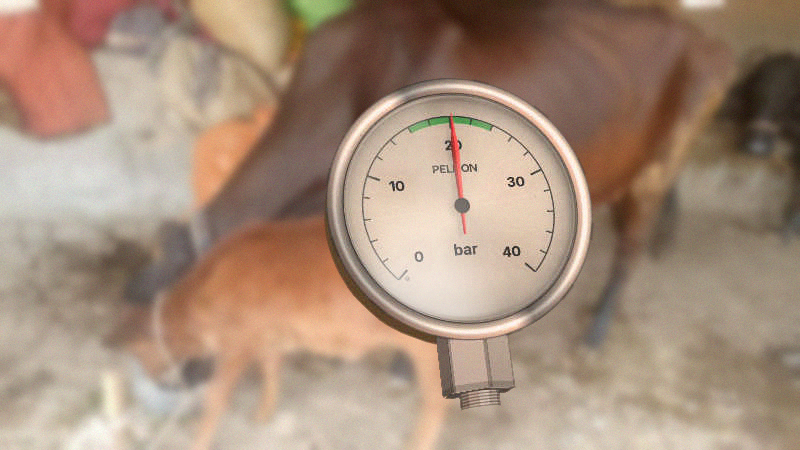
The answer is 20 bar
